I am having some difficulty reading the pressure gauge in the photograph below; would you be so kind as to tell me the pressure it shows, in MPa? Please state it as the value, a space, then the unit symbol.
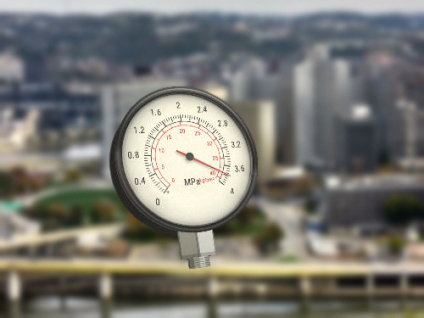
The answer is 3.8 MPa
